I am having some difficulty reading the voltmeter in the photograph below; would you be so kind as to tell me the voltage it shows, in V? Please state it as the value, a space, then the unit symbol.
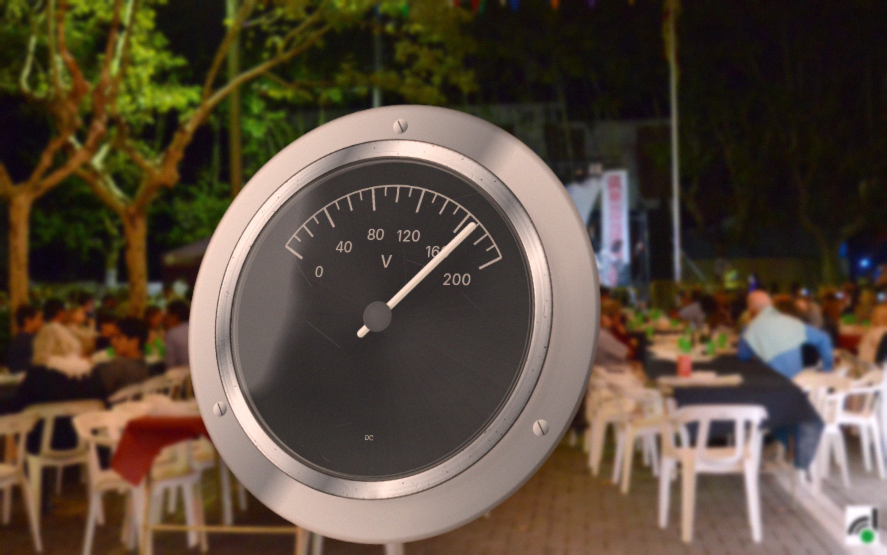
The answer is 170 V
